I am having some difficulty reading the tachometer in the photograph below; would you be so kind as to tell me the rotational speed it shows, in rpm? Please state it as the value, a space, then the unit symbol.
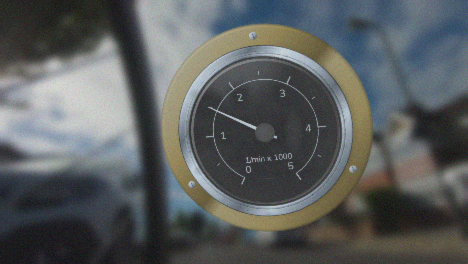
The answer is 1500 rpm
